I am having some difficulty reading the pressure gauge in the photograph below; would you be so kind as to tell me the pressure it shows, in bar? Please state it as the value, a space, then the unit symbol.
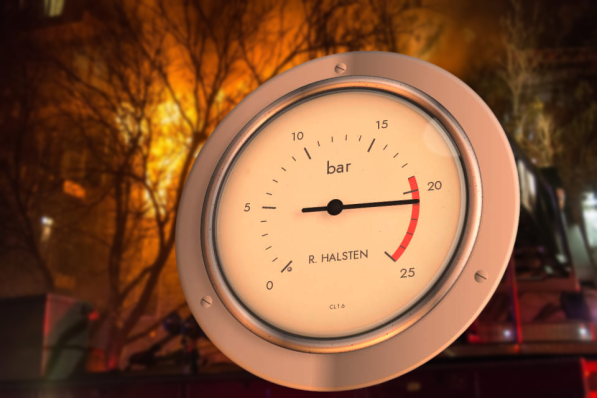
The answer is 21 bar
